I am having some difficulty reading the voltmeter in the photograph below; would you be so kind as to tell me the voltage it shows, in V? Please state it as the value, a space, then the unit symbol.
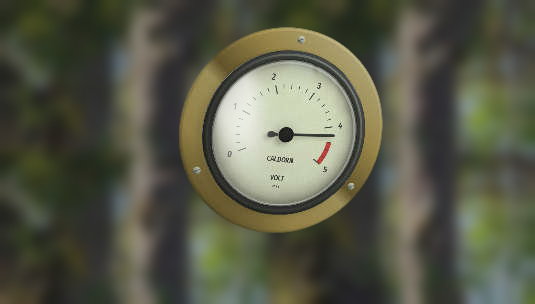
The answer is 4.2 V
